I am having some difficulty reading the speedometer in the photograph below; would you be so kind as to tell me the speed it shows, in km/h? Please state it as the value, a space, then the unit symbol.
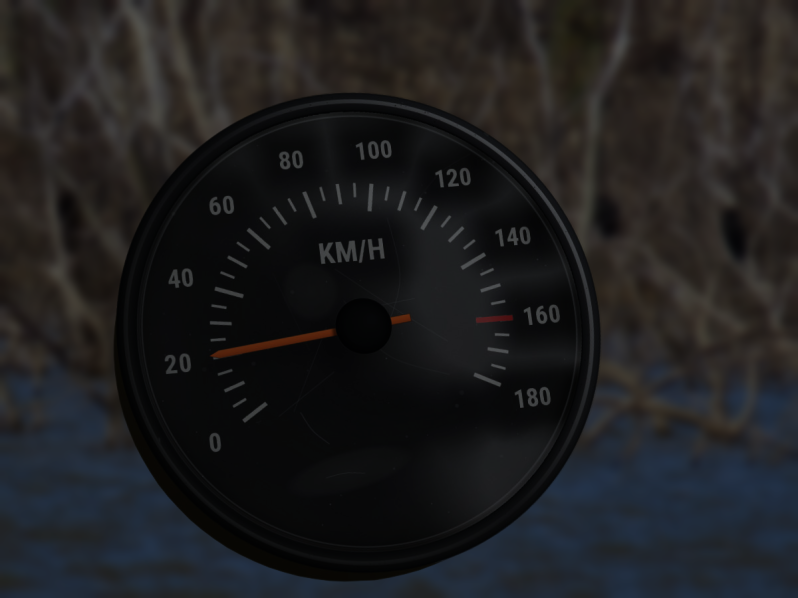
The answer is 20 km/h
